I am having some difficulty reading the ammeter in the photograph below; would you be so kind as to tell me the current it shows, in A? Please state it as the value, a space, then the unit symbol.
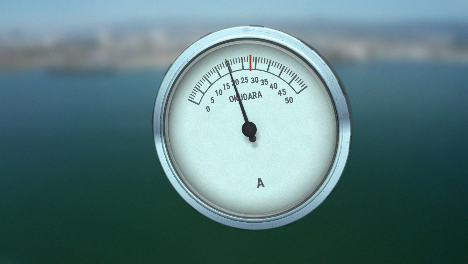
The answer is 20 A
